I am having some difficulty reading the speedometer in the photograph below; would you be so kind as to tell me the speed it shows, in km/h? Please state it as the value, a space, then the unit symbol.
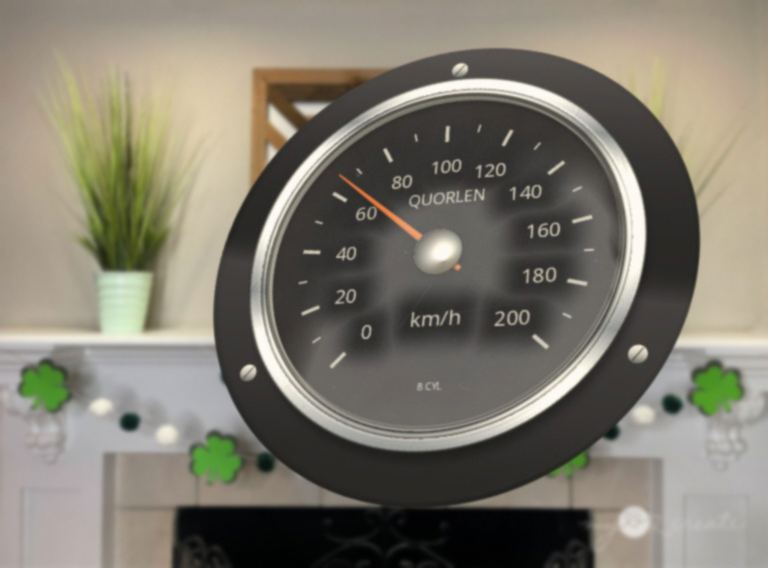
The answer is 65 km/h
